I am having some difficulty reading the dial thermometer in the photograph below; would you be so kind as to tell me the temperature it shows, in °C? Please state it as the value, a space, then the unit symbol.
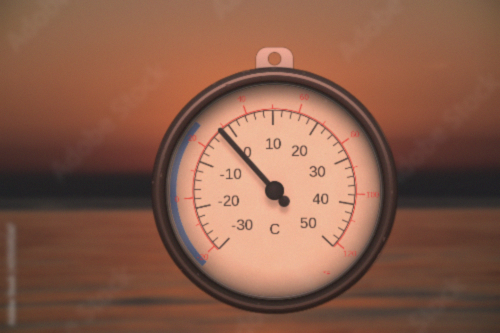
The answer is -2 °C
